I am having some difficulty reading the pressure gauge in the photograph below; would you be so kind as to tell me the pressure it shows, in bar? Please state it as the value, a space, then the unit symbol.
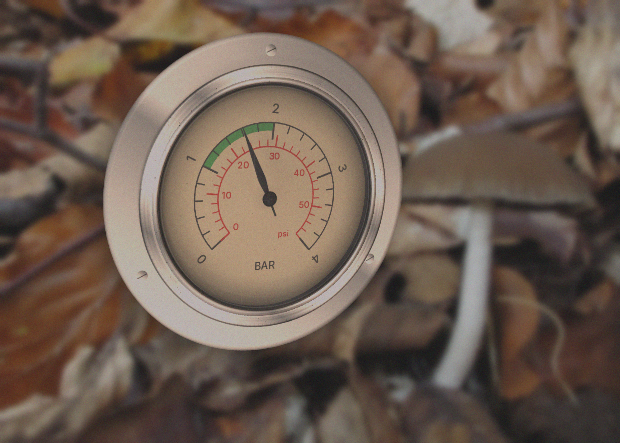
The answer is 1.6 bar
